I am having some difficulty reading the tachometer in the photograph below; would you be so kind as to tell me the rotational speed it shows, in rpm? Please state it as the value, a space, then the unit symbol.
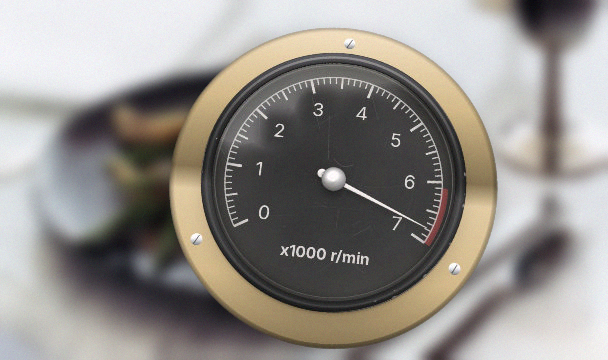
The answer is 6800 rpm
